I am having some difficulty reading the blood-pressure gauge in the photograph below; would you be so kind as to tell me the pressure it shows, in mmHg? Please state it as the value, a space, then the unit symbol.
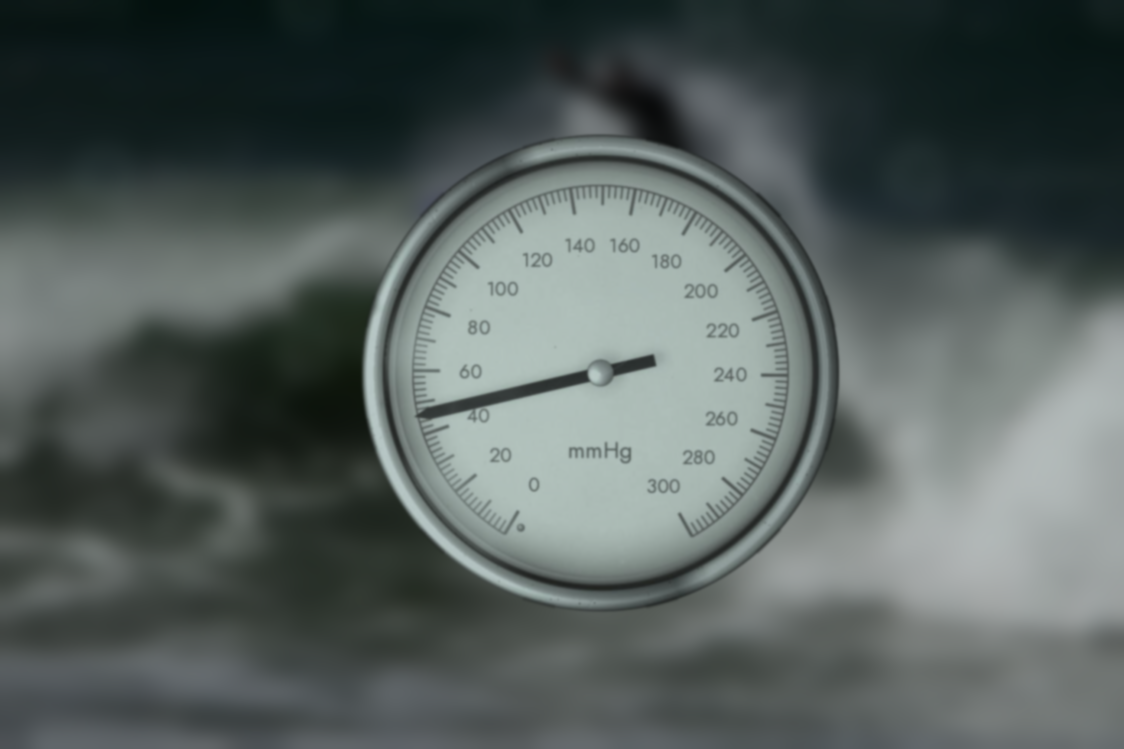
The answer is 46 mmHg
